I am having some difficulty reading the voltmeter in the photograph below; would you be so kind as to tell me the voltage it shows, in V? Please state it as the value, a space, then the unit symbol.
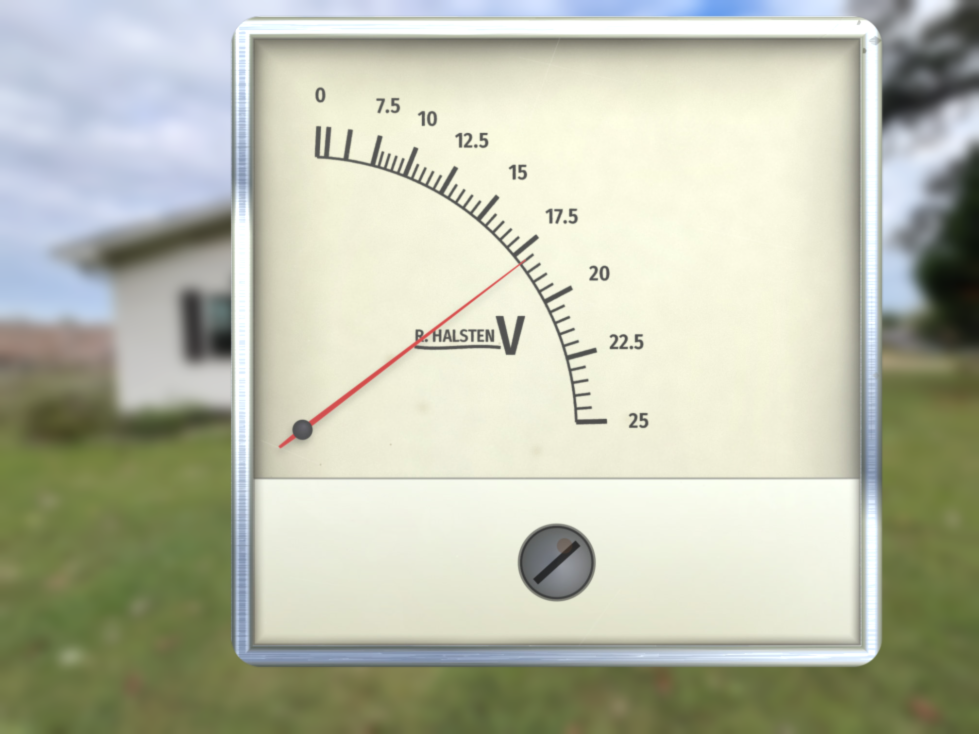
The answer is 18 V
